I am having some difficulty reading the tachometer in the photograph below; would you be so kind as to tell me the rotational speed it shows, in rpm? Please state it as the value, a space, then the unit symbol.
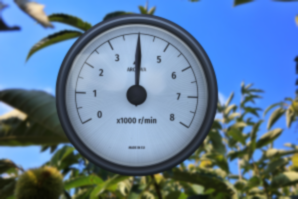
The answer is 4000 rpm
